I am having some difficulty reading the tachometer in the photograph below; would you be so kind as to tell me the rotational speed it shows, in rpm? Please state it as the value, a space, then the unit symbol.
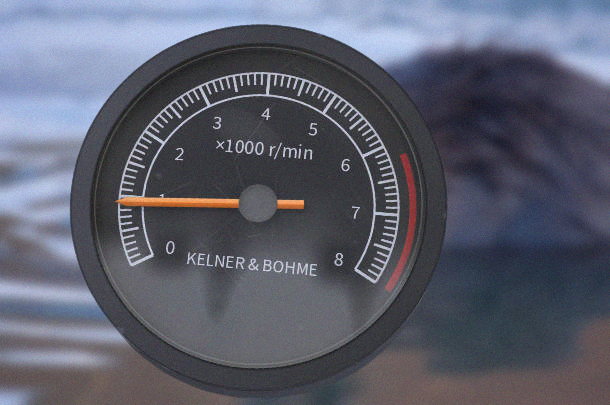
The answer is 900 rpm
